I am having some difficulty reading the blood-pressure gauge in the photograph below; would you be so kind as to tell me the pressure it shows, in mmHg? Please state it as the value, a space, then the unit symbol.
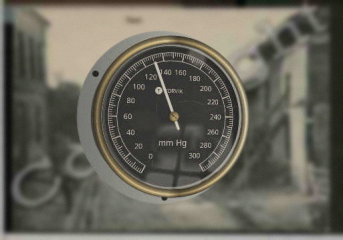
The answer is 130 mmHg
